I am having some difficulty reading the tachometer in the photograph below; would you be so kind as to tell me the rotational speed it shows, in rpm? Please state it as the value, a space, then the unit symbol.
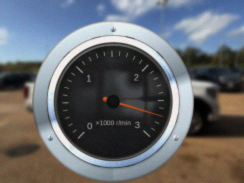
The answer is 2700 rpm
